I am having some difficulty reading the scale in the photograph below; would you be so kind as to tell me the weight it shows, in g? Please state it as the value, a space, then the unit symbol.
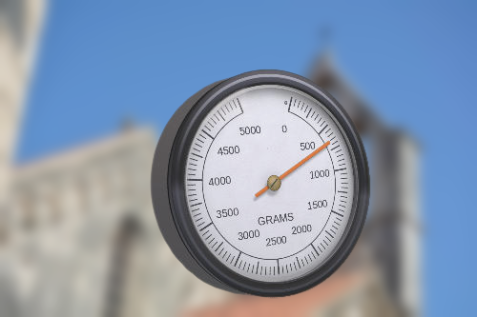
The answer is 650 g
